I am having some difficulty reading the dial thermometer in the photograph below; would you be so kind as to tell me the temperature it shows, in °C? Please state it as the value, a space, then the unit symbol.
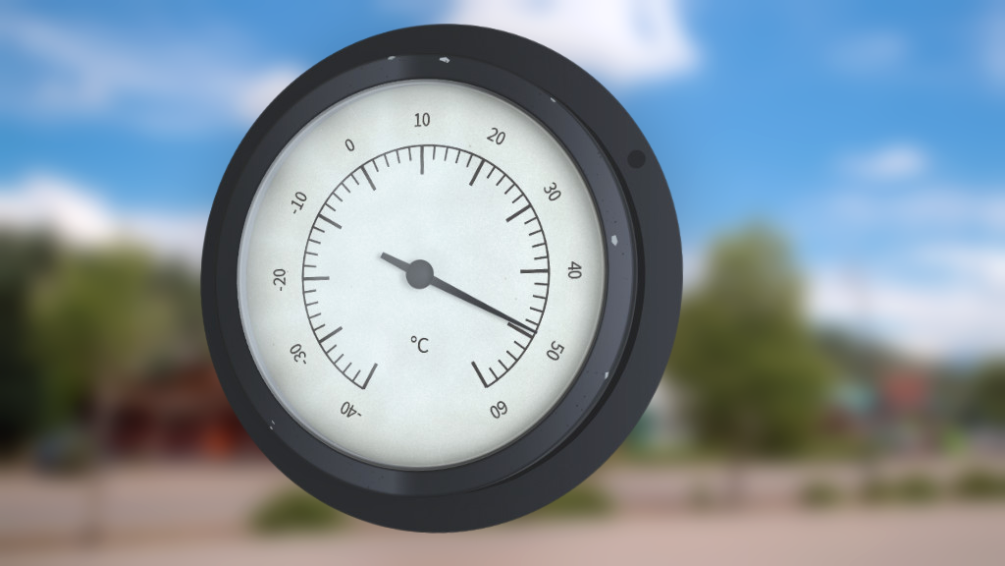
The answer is 49 °C
